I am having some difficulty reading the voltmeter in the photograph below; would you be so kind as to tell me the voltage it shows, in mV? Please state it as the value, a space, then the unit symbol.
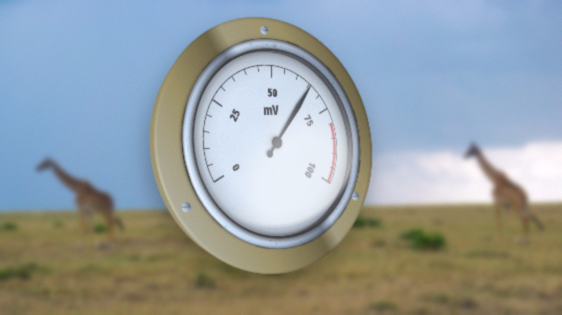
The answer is 65 mV
